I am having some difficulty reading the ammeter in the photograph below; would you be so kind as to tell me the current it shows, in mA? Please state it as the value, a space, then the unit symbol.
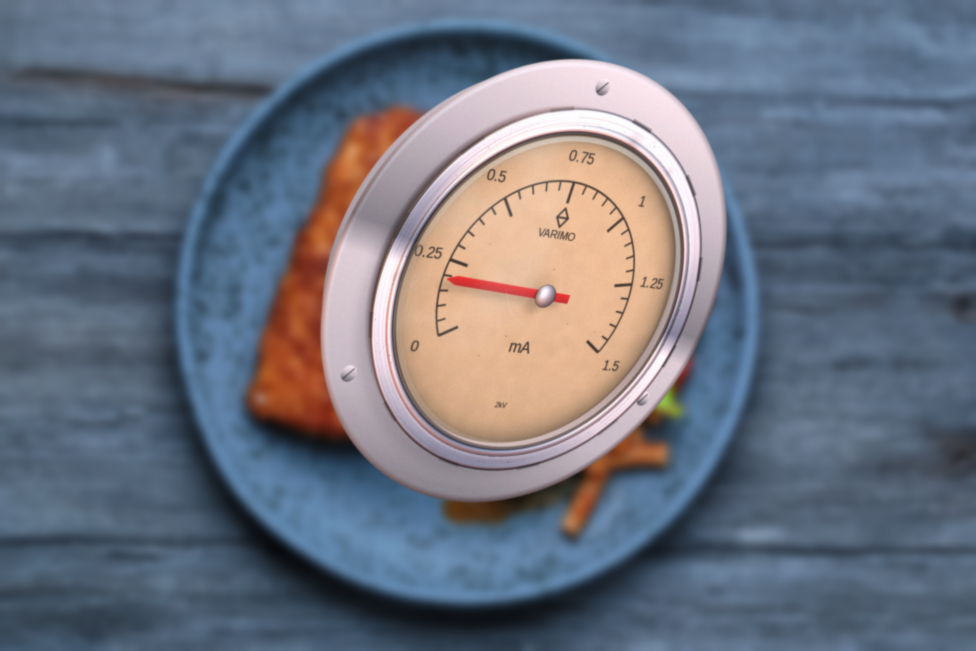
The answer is 0.2 mA
